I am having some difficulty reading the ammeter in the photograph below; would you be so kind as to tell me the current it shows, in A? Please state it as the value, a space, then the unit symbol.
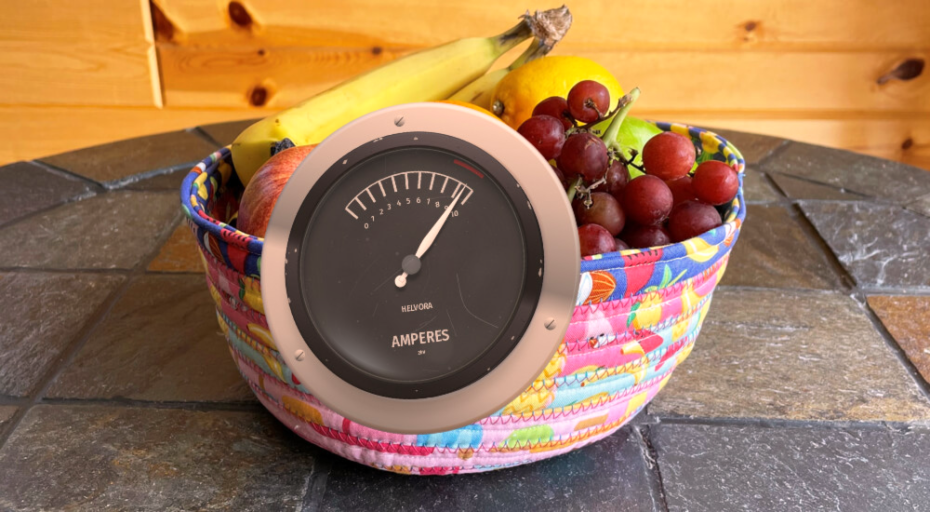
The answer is 9.5 A
